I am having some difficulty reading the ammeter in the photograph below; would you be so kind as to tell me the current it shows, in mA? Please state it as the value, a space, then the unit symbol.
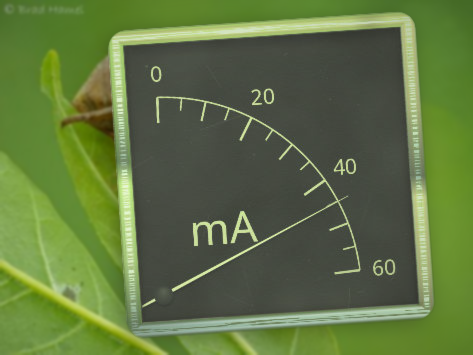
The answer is 45 mA
